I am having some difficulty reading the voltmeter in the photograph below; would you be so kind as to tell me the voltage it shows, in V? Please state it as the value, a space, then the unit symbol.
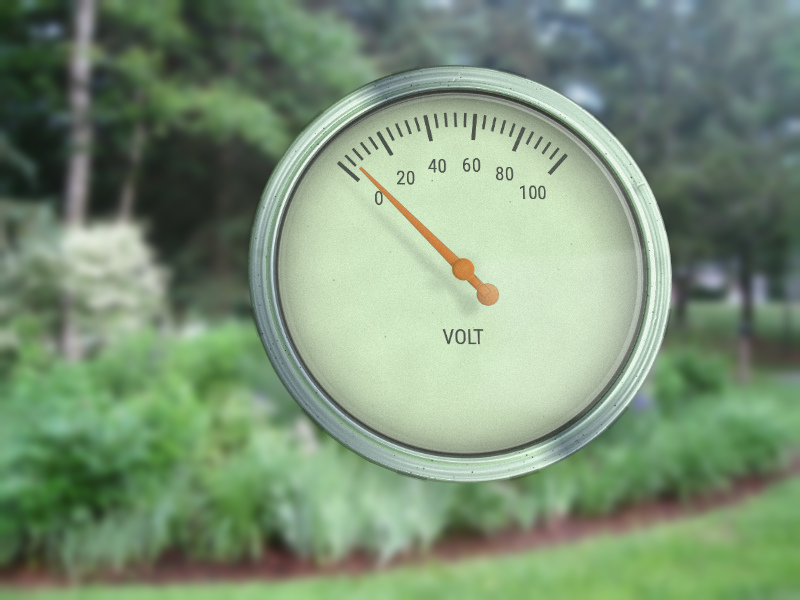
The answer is 4 V
